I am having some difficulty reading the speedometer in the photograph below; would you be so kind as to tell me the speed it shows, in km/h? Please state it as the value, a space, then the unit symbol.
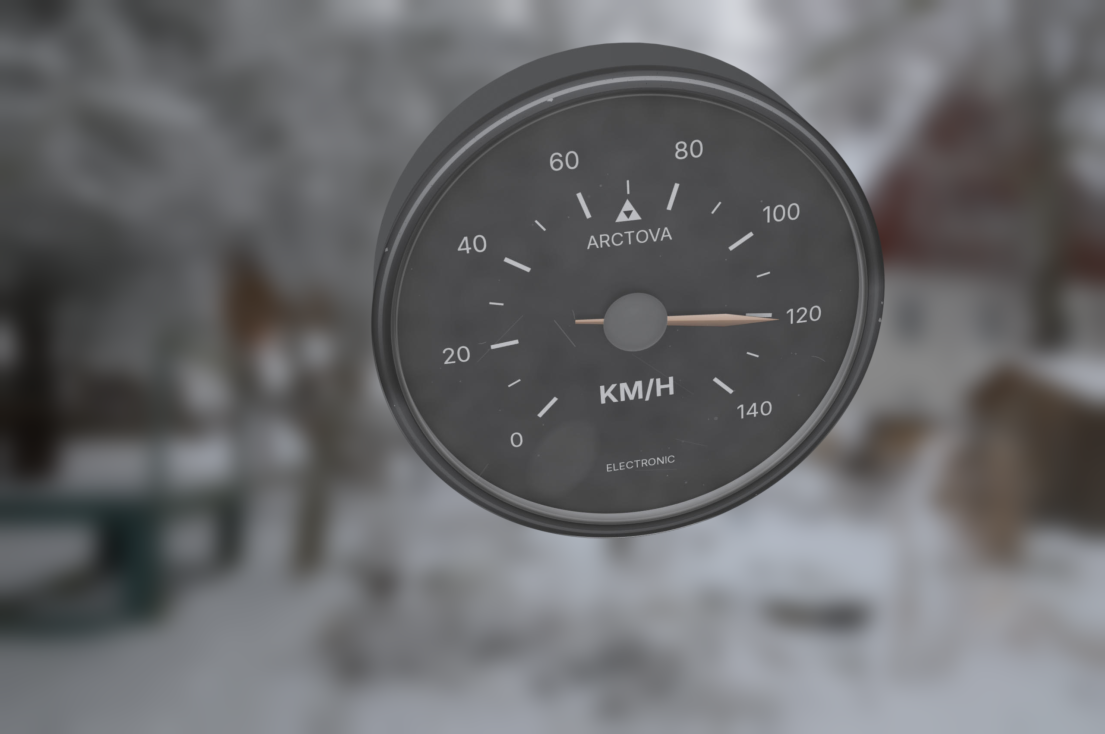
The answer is 120 km/h
